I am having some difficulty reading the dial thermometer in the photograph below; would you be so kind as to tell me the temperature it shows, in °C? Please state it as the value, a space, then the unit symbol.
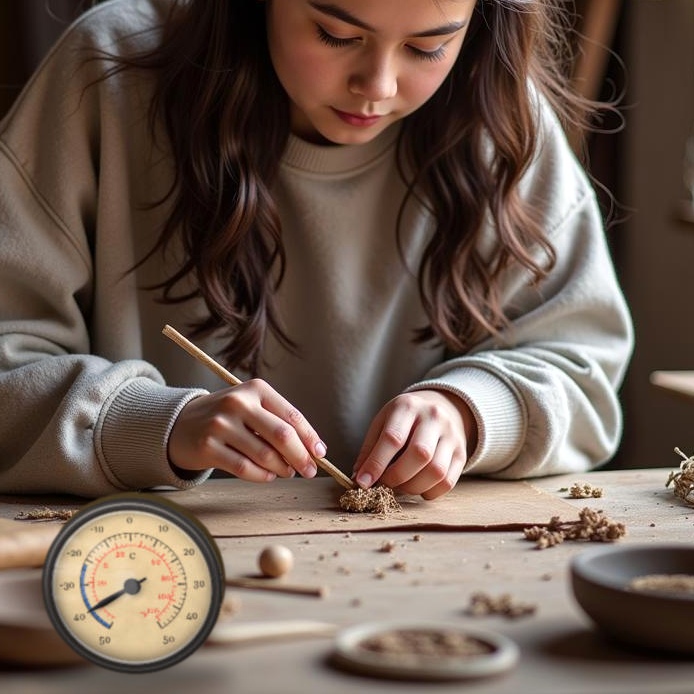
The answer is -40 °C
